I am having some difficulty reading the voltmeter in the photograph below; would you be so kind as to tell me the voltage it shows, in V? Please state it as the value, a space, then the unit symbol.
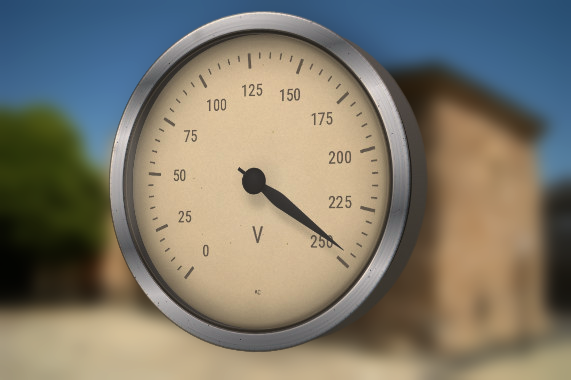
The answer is 245 V
